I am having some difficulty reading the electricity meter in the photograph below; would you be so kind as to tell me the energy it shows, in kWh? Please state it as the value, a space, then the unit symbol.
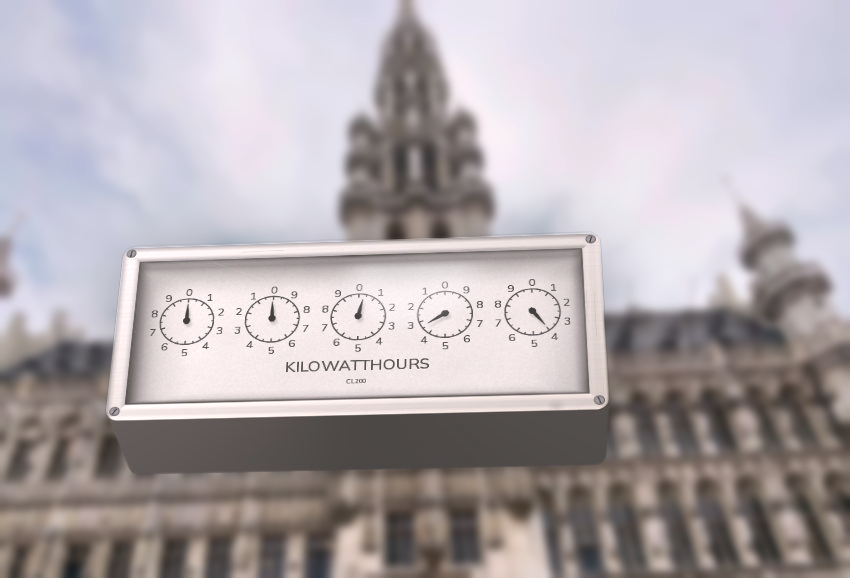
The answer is 34 kWh
